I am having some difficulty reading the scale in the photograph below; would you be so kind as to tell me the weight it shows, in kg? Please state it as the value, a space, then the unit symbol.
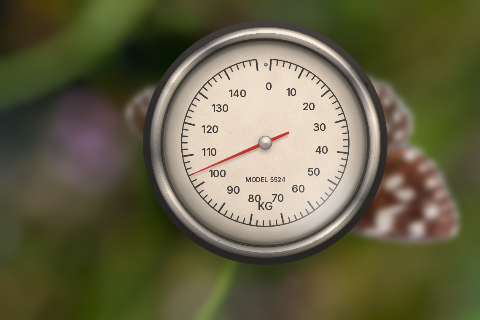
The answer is 104 kg
